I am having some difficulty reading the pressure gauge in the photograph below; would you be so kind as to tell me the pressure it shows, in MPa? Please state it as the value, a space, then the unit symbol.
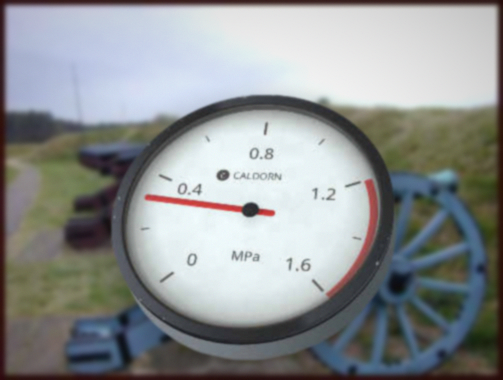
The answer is 0.3 MPa
